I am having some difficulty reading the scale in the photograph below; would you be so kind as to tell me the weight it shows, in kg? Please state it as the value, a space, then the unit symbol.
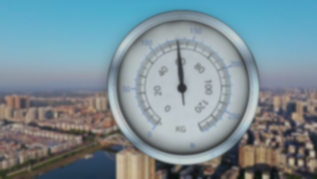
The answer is 60 kg
